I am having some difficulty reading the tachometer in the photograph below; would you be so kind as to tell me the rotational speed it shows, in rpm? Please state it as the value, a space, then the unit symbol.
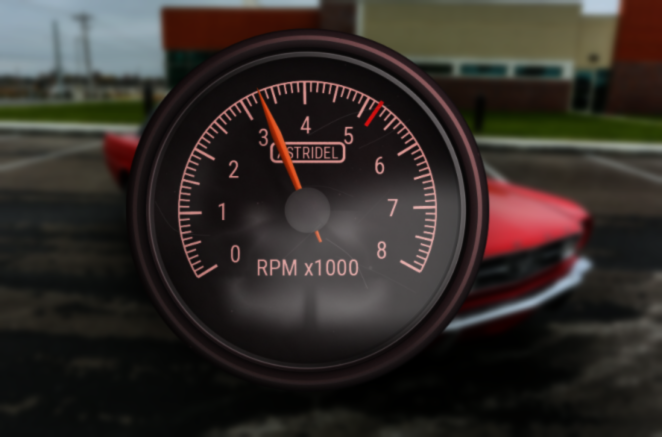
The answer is 3300 rpm
